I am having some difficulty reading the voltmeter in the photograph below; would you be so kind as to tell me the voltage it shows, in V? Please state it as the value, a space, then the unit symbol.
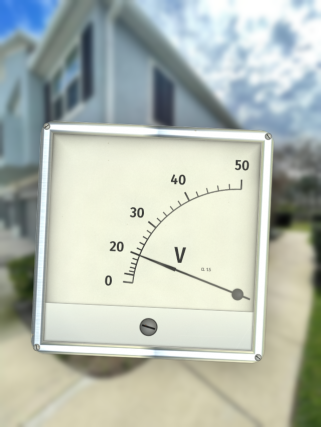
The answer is 20 V
